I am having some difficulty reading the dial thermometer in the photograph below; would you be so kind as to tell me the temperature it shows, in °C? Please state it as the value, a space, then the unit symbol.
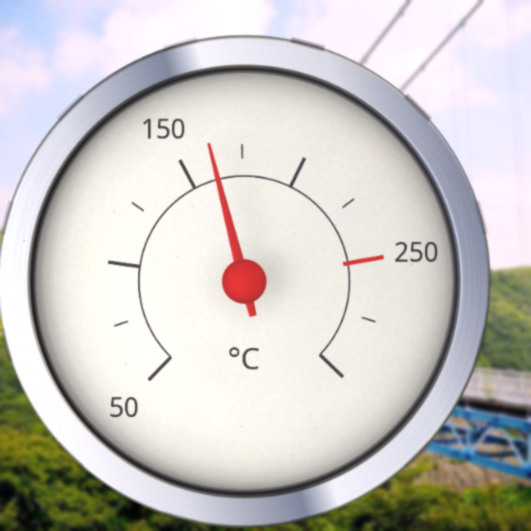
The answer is 162.5 °C
